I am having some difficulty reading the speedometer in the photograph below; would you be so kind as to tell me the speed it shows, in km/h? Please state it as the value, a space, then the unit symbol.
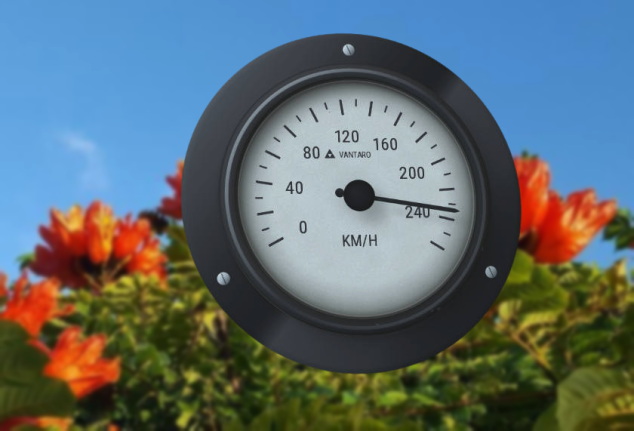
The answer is 235 km/h
